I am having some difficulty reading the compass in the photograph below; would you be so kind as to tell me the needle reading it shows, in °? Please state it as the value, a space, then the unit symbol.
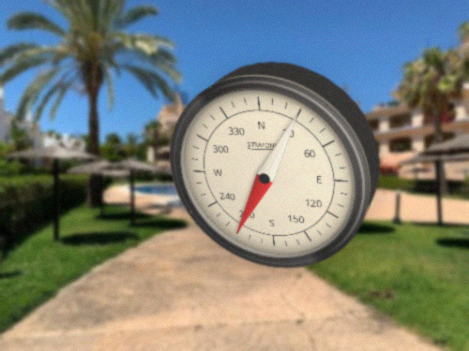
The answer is 210 °
